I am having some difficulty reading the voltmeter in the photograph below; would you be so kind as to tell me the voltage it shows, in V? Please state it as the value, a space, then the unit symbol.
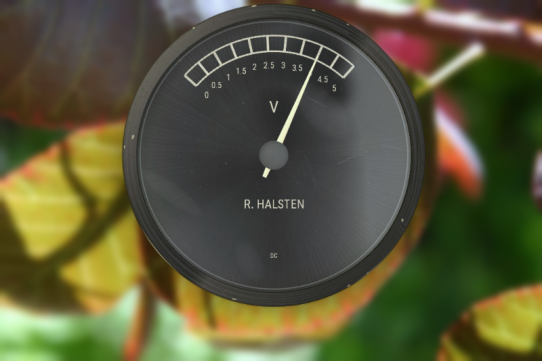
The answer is 4 V
